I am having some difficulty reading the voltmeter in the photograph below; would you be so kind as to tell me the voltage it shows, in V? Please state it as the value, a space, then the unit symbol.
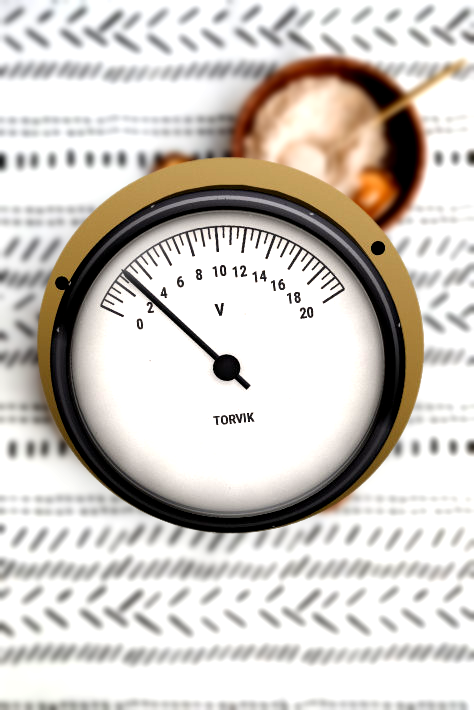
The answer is 3 V
